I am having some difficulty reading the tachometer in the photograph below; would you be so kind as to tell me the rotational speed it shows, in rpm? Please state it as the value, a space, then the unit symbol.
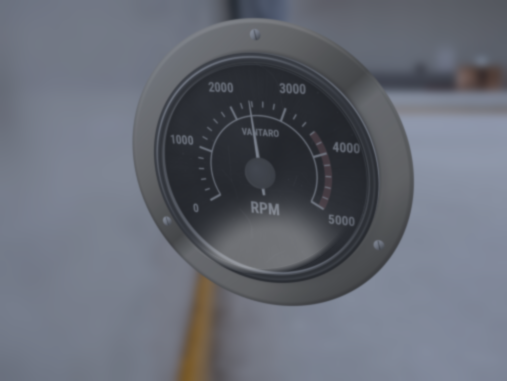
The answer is 2400 rpm
